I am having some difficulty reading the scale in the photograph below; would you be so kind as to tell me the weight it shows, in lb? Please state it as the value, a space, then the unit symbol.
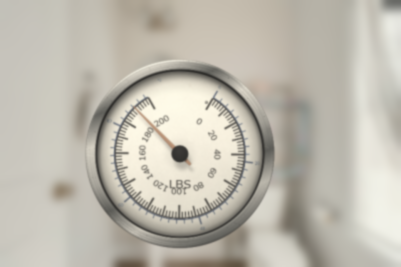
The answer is 190 lb
